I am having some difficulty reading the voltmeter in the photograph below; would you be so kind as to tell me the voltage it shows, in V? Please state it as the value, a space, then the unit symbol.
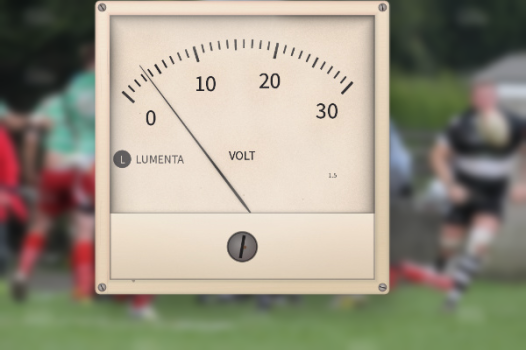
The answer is 3.5 V
